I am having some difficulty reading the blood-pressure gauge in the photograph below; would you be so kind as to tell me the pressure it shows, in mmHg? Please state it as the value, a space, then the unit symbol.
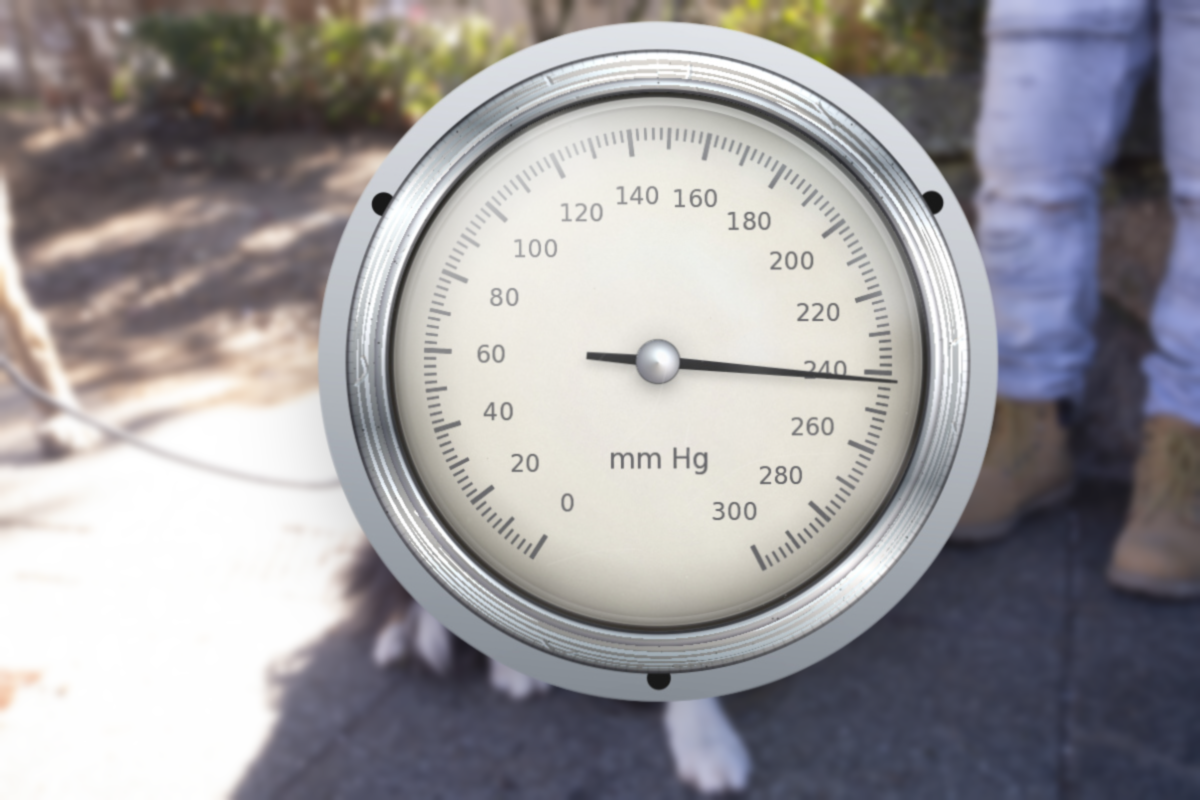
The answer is 242 mmHg
